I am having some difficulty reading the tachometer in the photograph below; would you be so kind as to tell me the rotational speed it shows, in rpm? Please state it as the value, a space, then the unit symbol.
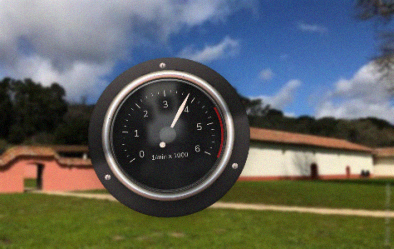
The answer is 3800 rpm
